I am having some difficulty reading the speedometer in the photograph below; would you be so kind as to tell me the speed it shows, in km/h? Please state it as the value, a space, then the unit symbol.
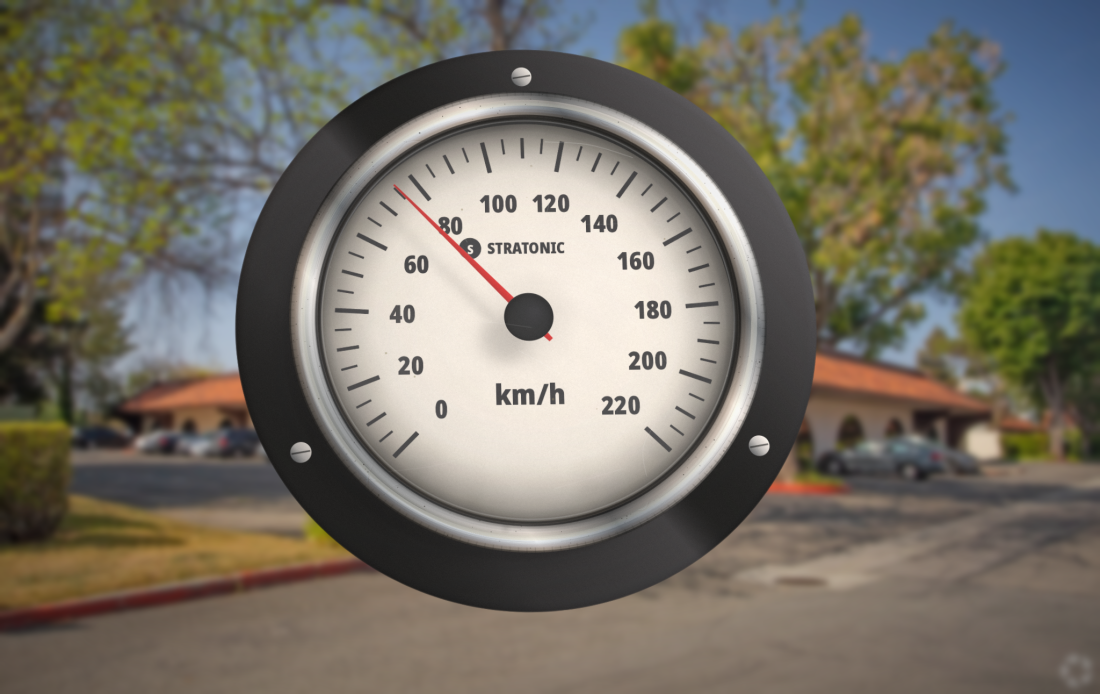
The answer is 75 km/h
